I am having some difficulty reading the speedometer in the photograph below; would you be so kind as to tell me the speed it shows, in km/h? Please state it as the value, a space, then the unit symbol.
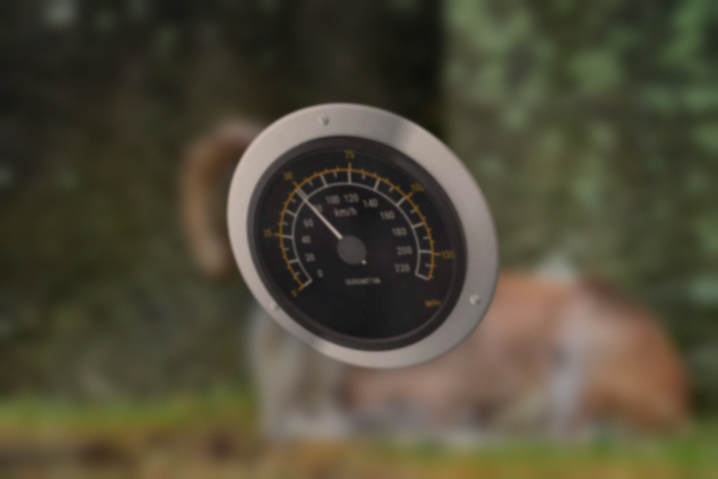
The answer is 80 km/h
